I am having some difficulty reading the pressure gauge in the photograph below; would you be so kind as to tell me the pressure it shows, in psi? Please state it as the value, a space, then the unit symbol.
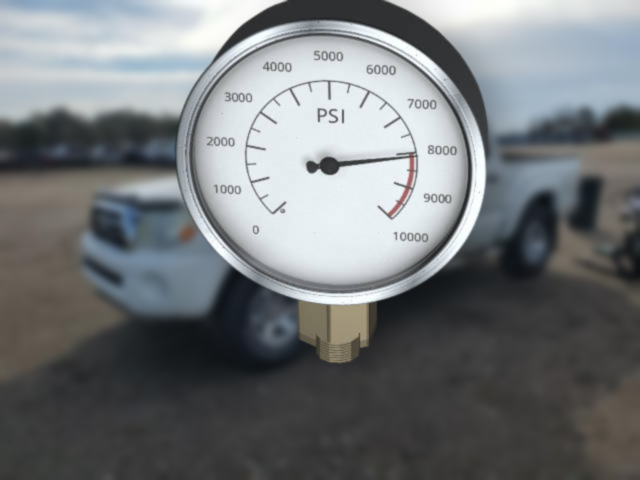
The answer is 8000 psi
